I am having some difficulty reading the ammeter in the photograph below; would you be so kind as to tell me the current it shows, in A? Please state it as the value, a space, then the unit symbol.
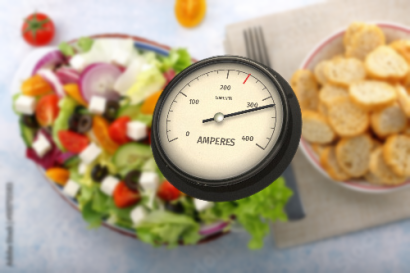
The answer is 320 A
